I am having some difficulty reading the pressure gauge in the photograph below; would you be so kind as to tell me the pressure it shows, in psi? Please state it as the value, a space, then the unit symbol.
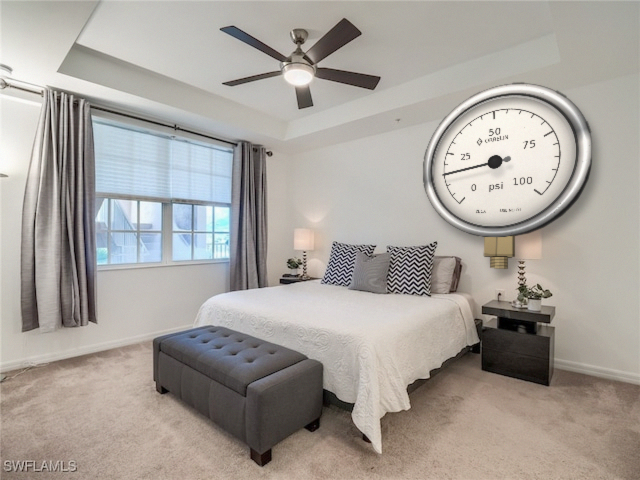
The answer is 15 psi
